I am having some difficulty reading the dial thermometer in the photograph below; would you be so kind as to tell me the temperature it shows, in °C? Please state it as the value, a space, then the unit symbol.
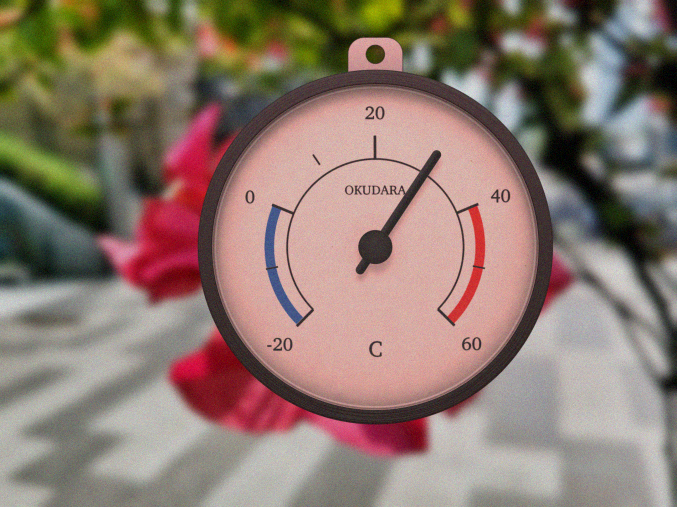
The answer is 30 °C
